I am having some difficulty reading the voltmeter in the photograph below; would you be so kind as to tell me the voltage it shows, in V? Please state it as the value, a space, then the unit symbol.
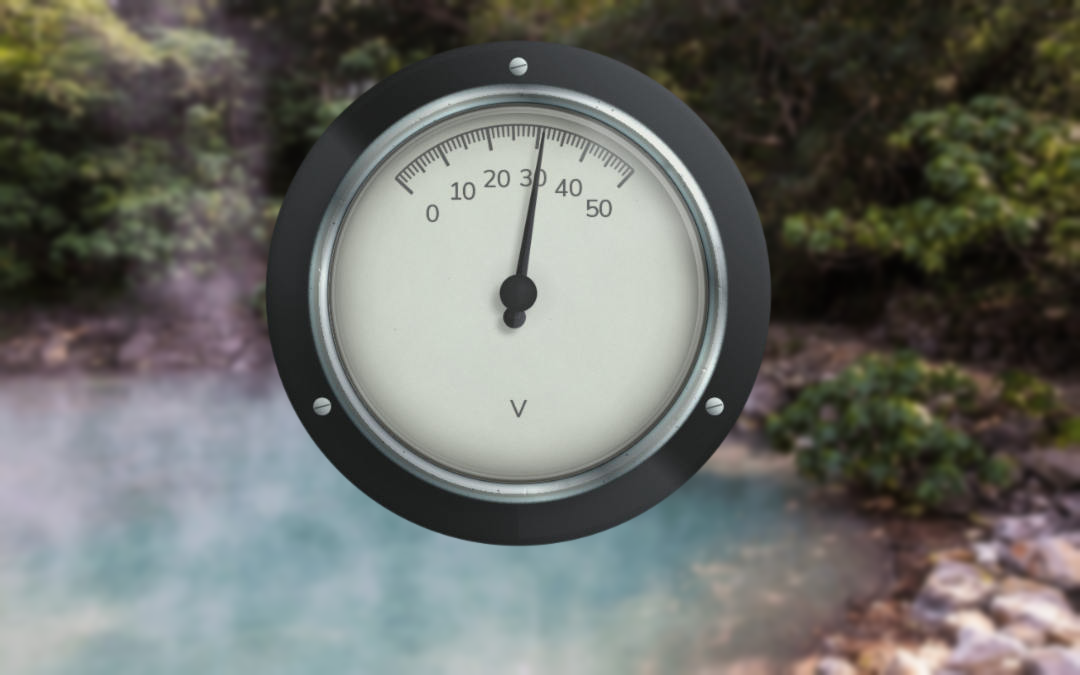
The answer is 31 V
